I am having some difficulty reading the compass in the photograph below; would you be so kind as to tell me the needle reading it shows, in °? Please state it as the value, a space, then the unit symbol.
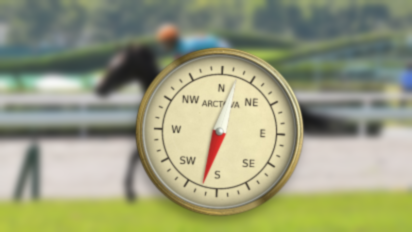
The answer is 195 °
